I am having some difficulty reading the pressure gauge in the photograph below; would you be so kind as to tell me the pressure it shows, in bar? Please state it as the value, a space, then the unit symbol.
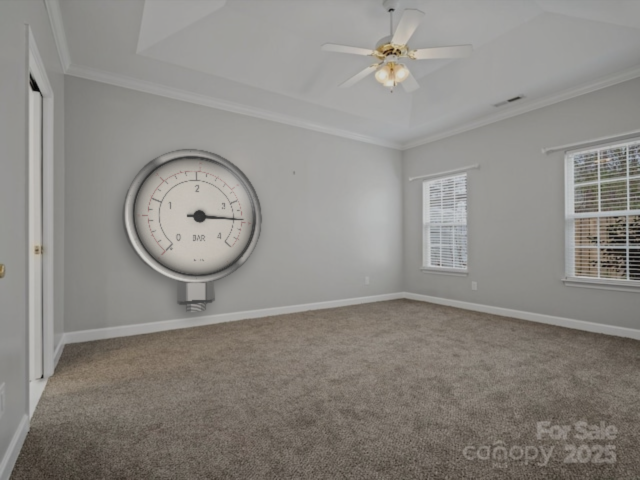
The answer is 3.4 bar
